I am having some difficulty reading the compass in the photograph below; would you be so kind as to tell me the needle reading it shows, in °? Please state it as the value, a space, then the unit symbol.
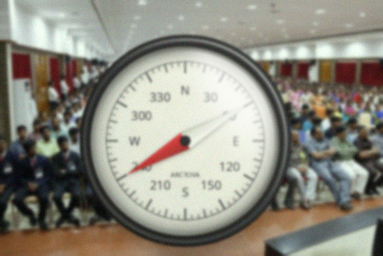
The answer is 240 °
